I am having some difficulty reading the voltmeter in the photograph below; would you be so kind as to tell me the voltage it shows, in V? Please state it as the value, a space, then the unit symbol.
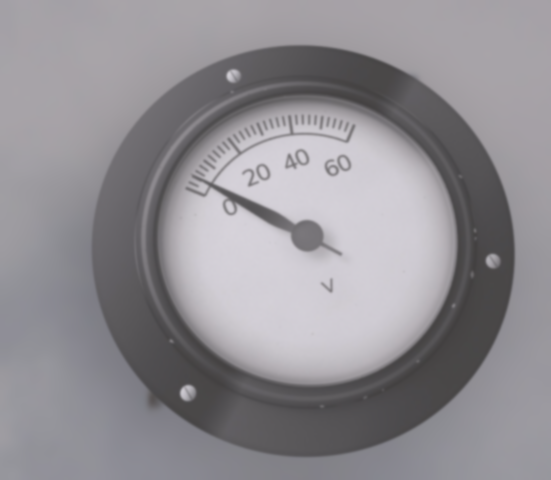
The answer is 4 V
